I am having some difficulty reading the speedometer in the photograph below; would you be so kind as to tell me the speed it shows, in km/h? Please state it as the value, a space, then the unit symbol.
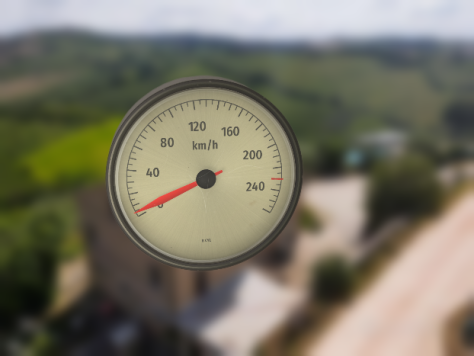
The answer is 5 km/h
